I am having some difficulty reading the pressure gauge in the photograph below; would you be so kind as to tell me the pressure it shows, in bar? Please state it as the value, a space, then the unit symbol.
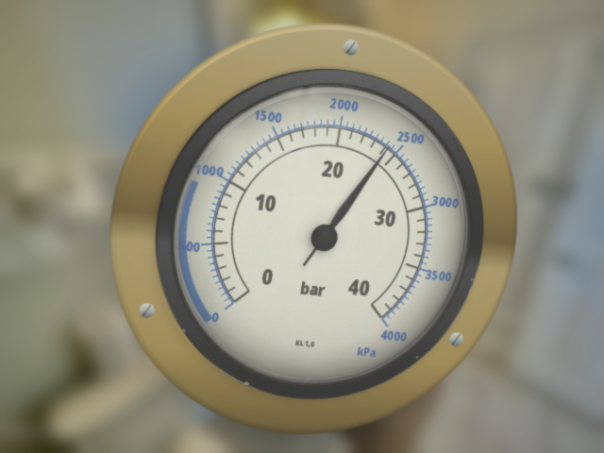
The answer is 24 bar
